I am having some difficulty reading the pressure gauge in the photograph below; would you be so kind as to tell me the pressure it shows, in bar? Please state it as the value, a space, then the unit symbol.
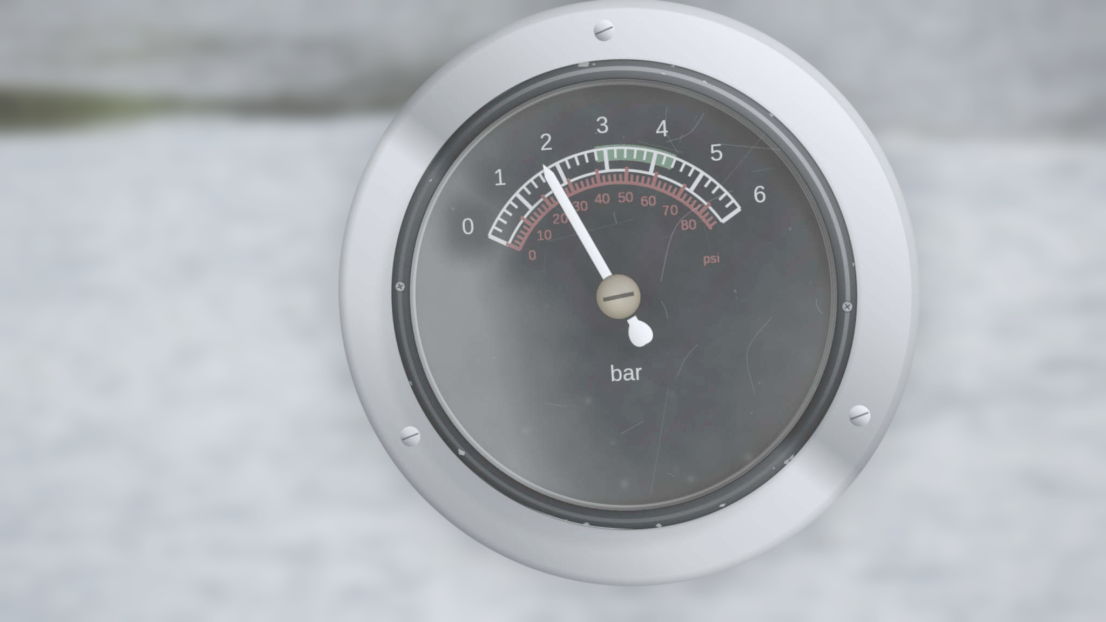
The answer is 1.8 bar
